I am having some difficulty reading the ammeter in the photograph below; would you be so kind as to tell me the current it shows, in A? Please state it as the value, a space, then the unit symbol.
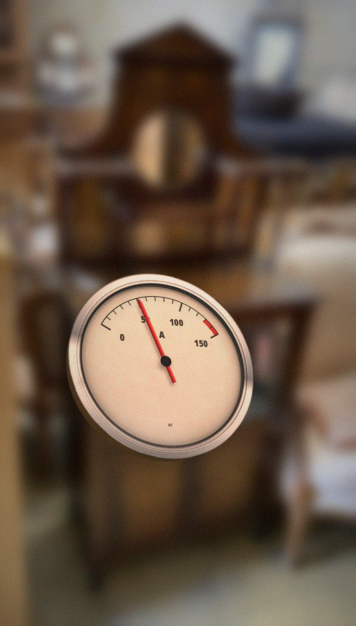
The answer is 50 A
